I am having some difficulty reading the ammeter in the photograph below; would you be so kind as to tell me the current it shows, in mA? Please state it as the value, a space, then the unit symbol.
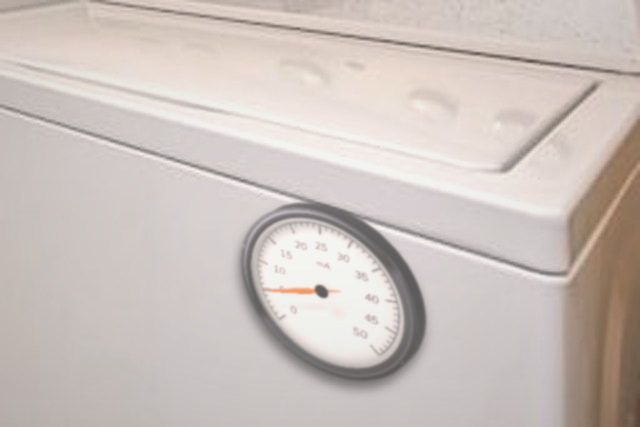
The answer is 5 mA
